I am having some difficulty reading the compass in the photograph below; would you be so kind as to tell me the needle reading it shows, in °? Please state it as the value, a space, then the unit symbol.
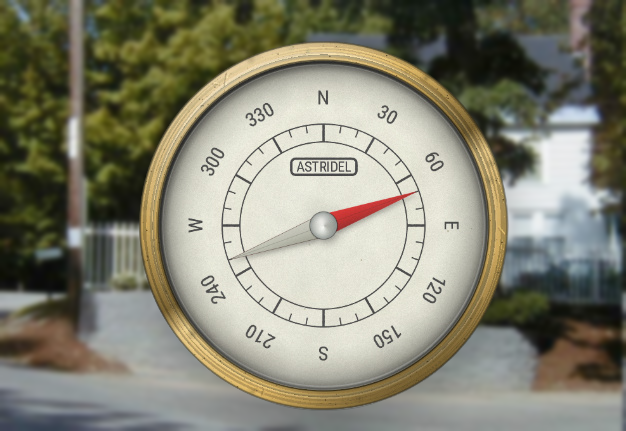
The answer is 70 °
